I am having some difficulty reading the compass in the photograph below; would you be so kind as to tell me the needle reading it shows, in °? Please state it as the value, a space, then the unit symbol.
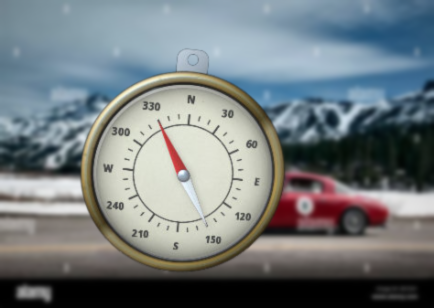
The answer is 330 °
